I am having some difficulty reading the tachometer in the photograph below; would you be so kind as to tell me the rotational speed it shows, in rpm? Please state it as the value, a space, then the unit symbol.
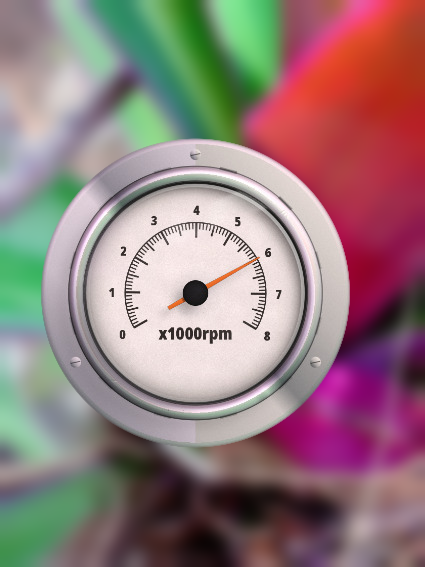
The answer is 6000 rpm
